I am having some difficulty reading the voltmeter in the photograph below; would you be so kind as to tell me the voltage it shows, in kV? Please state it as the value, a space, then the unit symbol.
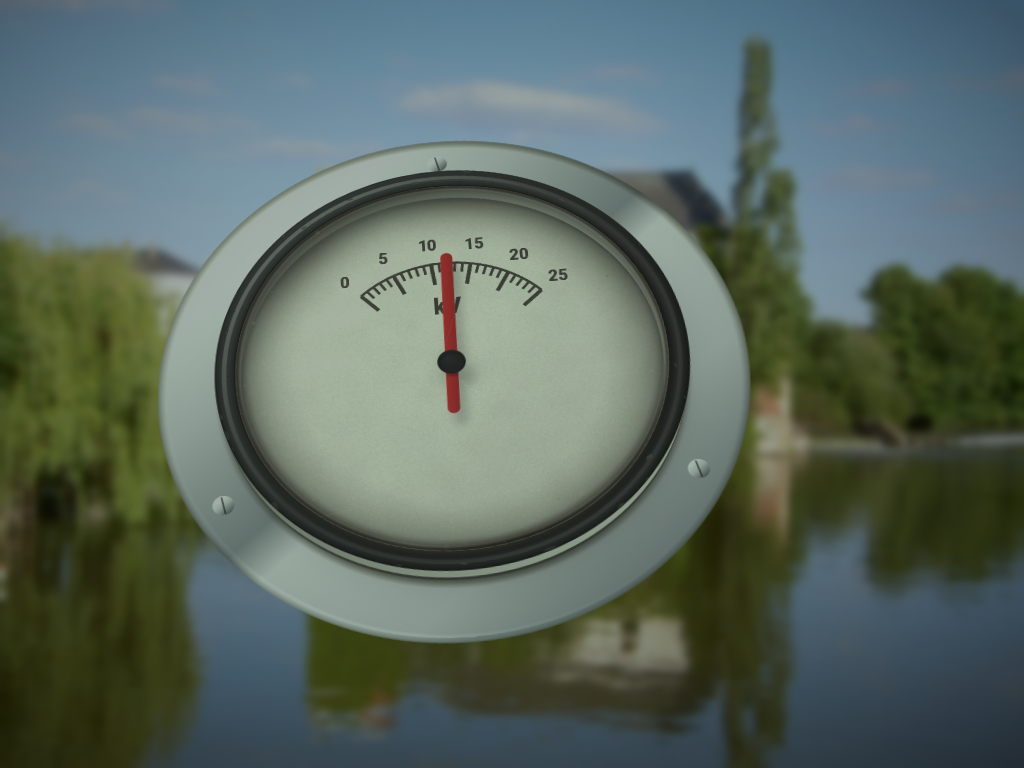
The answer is 12 kV
